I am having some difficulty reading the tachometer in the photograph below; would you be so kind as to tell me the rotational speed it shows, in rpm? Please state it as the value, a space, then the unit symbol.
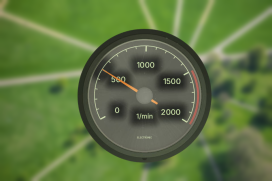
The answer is 500 rpm
